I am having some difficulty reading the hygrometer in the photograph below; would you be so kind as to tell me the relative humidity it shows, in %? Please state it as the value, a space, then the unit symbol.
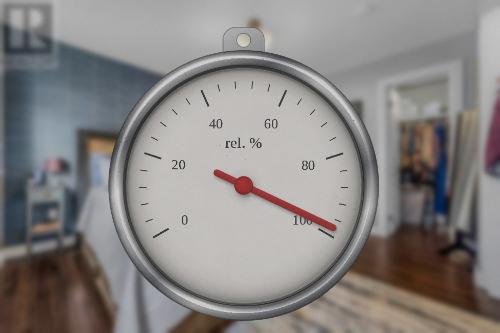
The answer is 98 %
